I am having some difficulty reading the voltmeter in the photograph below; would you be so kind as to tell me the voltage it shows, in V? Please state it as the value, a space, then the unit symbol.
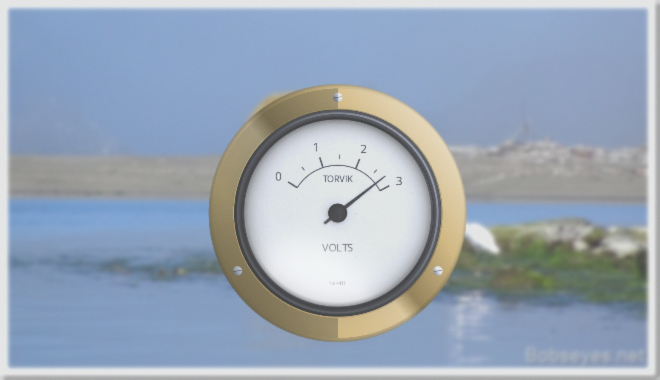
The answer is 2.75 V
